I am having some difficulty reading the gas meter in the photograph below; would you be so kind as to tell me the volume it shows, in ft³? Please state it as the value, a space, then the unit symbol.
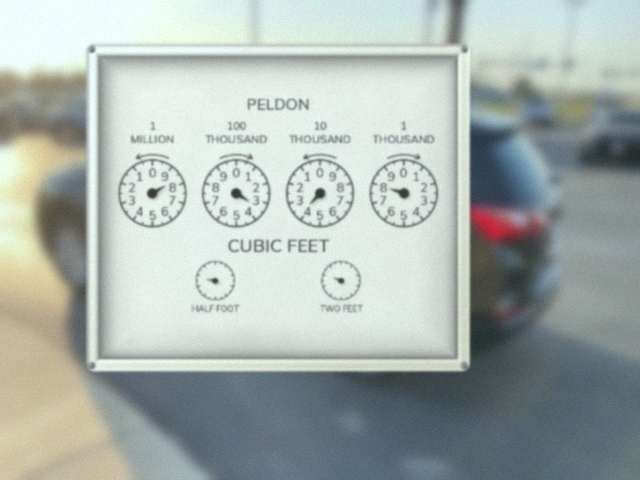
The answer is 833800 ft³
